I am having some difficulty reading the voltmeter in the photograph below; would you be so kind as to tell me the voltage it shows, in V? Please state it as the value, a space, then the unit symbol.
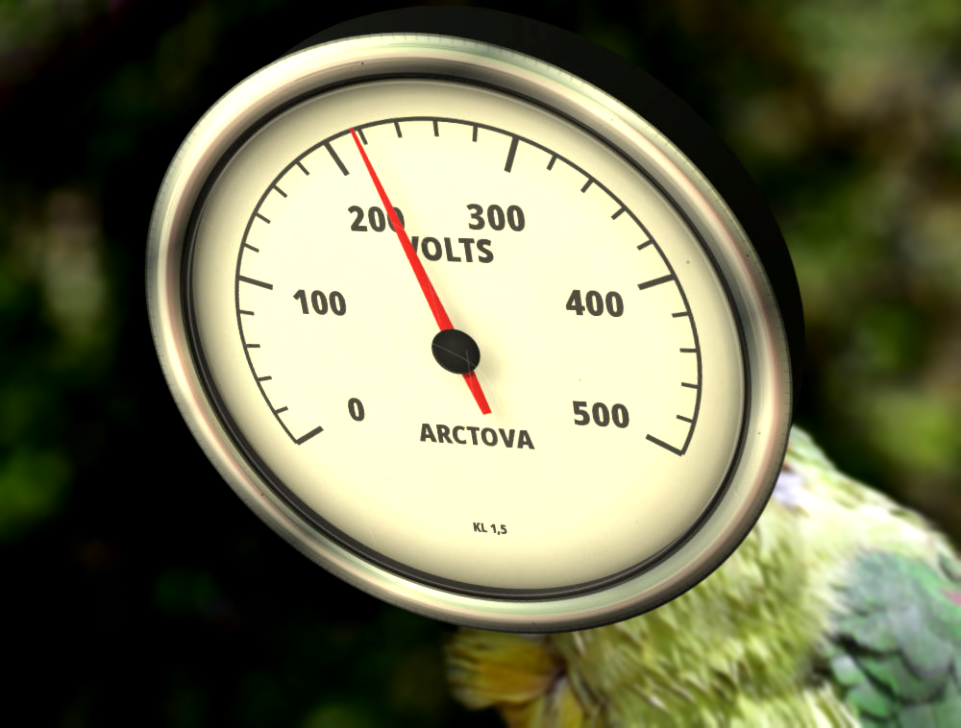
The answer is 220 V
